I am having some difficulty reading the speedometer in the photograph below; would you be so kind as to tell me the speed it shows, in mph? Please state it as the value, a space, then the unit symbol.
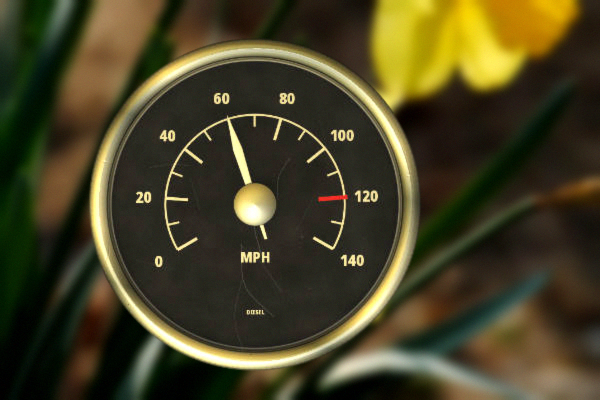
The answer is 60 mph
